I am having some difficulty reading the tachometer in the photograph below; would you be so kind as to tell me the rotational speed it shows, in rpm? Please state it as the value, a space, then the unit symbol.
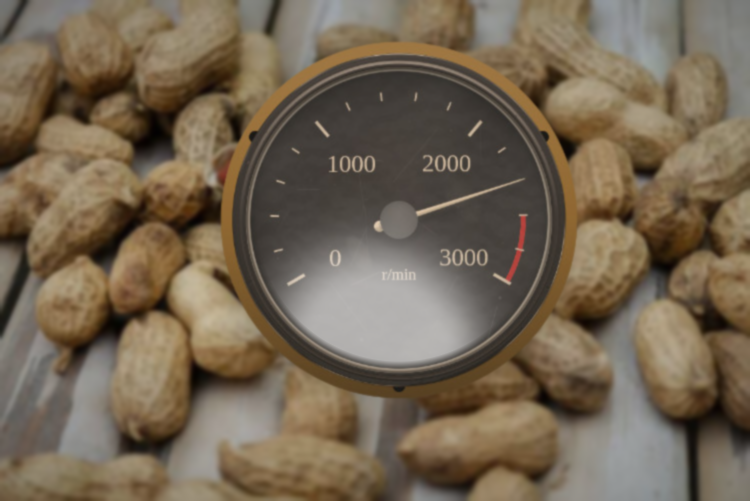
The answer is 2400 rpm
